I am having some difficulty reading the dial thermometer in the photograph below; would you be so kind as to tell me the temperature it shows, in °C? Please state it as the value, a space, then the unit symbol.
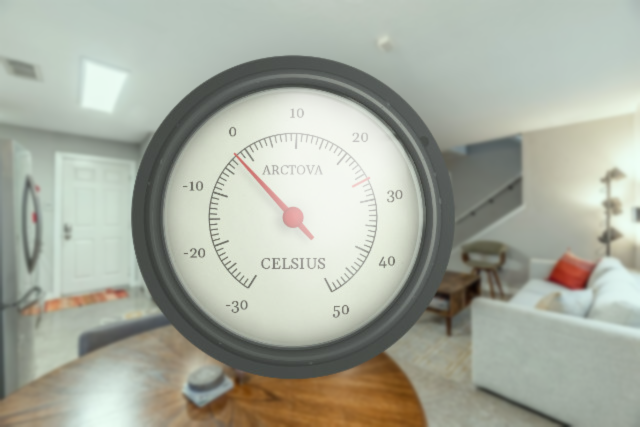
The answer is -2 °C
